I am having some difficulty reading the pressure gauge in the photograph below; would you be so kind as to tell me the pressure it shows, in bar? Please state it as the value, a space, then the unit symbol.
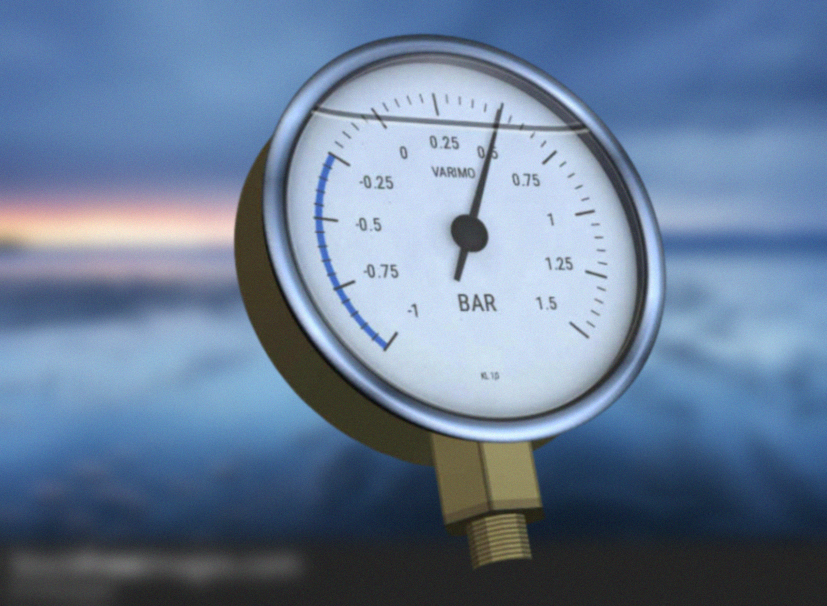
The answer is 0.5 bar
